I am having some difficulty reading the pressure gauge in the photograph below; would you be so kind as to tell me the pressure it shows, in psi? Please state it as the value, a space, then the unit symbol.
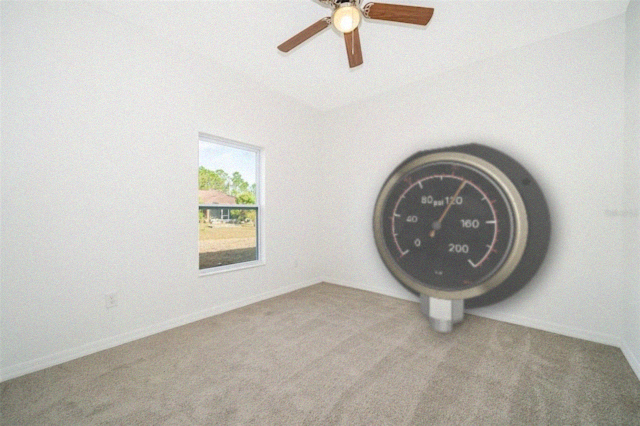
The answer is 120 psi
